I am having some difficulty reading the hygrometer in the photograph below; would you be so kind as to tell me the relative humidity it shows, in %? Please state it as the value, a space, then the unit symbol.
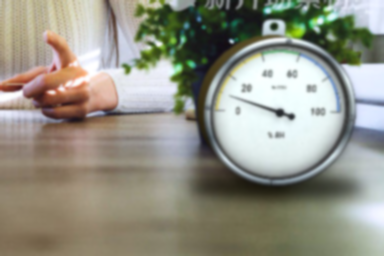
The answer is 10 %
